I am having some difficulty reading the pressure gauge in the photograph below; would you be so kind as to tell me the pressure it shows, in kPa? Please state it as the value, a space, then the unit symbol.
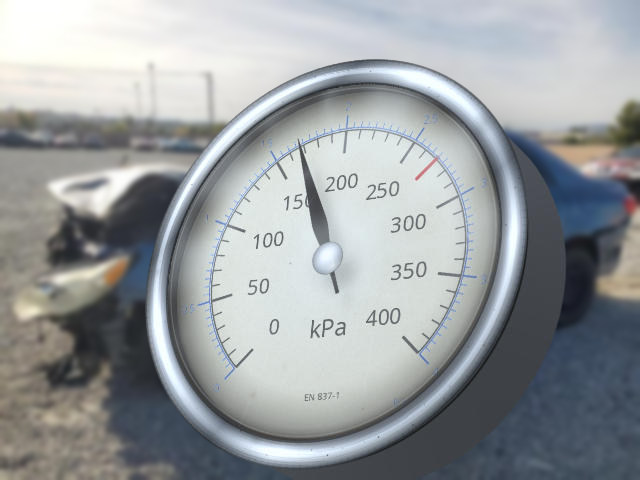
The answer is 170 kPa
